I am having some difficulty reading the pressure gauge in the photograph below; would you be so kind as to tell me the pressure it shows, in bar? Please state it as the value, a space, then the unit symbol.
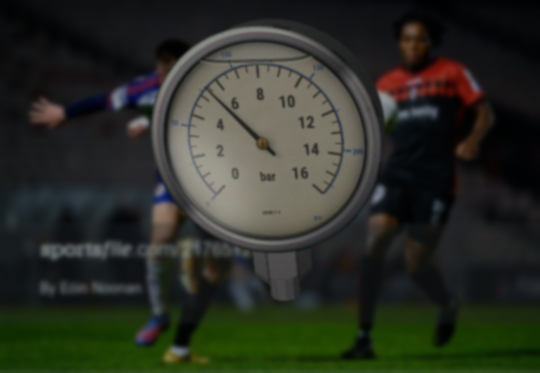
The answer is 5.5 bar
